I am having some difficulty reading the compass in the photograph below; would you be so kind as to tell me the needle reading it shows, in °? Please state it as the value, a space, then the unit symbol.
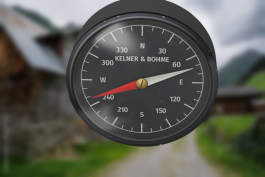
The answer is 250 °
